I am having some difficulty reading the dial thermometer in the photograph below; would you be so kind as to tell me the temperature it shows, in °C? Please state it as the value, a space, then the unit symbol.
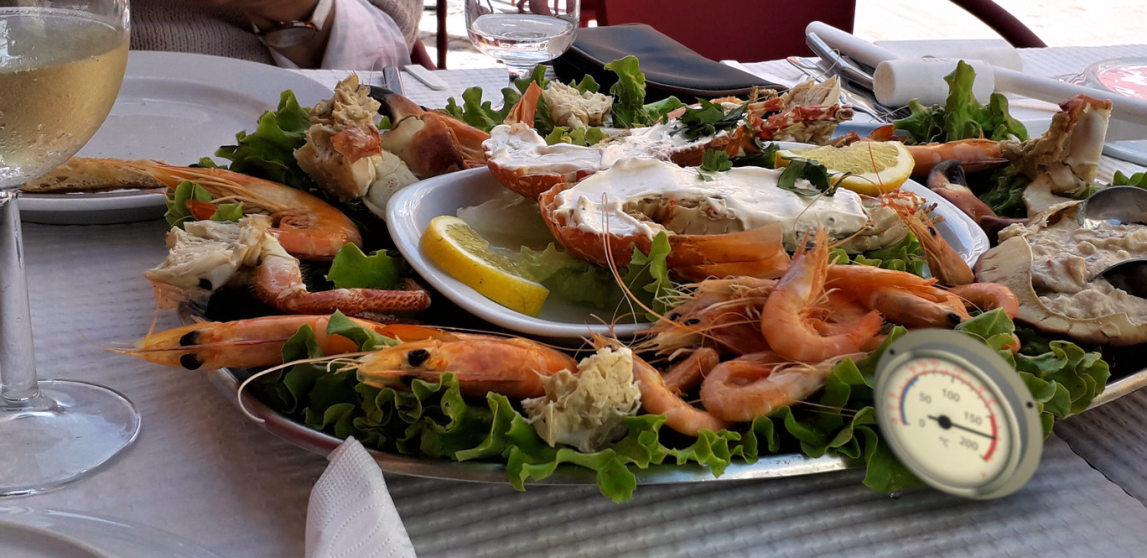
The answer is 170 °C
